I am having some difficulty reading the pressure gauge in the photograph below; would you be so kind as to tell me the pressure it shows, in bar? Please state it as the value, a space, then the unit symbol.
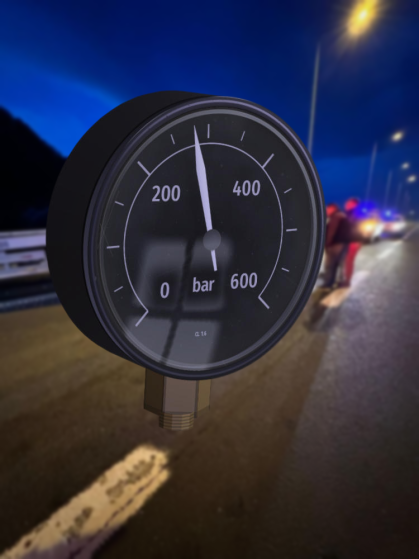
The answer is 275 bar
